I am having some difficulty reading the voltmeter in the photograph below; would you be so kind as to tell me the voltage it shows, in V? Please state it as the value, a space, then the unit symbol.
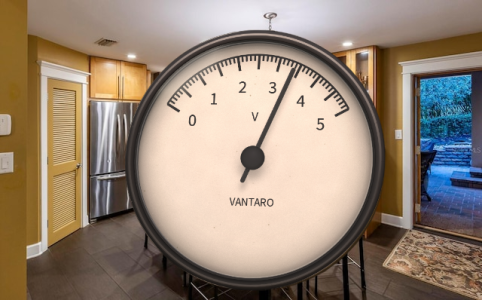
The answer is 3.4 V
